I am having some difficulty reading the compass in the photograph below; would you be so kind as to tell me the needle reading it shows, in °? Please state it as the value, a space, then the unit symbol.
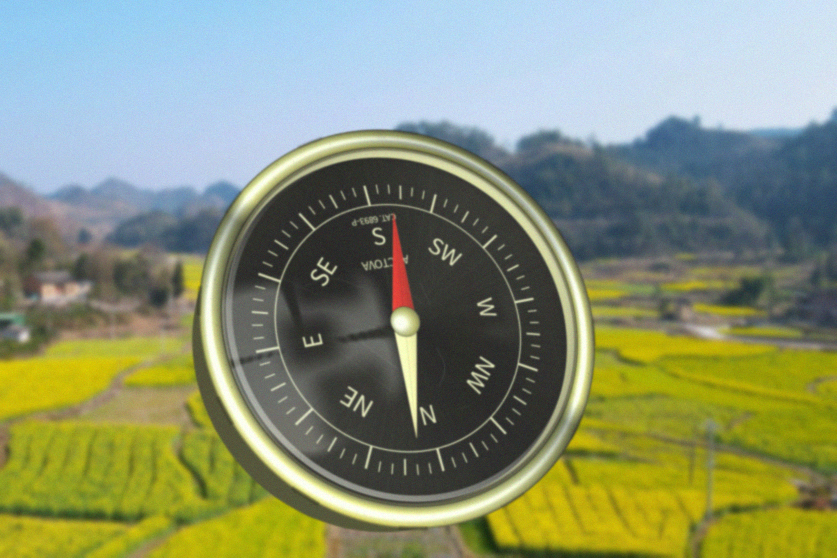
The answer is 190 °
